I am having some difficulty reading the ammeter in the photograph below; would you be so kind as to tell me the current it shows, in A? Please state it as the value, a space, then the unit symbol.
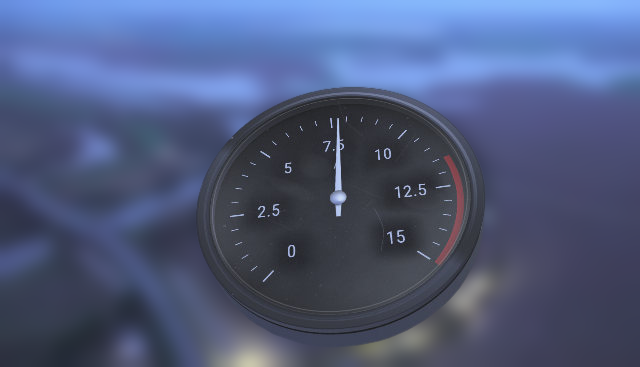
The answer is 7.75 A
